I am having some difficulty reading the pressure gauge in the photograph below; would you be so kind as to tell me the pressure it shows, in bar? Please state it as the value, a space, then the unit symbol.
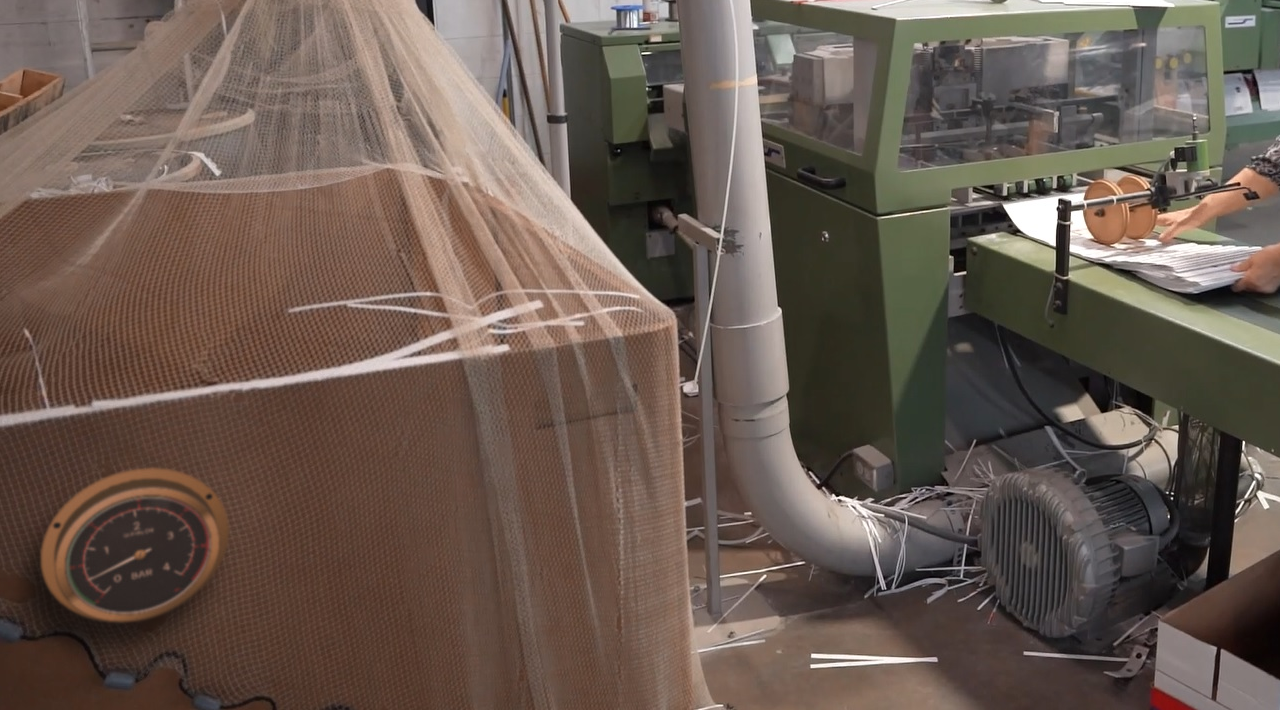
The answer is 0.4 bar
